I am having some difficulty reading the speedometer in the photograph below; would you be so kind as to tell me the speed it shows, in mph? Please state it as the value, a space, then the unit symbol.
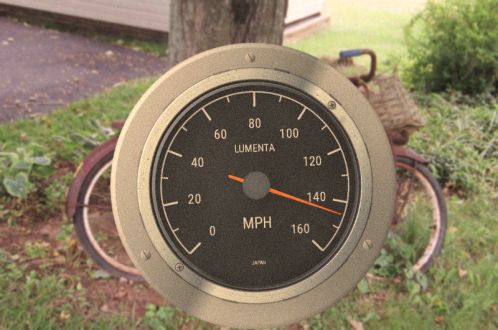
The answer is 145 mph
